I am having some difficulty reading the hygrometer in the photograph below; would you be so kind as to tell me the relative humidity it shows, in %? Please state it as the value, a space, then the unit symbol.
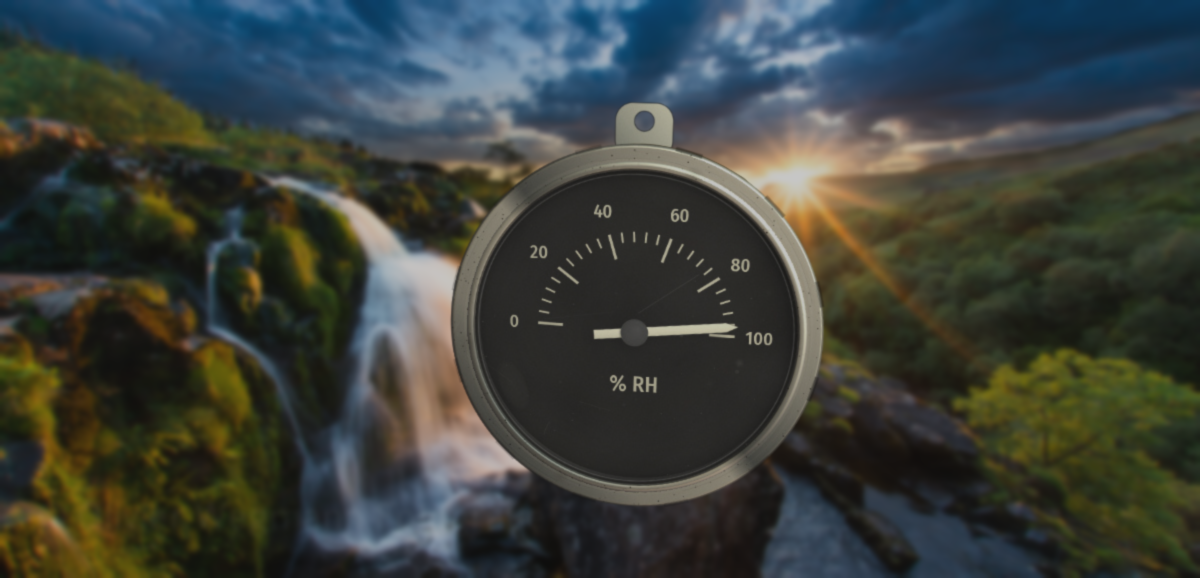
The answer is 96 %
